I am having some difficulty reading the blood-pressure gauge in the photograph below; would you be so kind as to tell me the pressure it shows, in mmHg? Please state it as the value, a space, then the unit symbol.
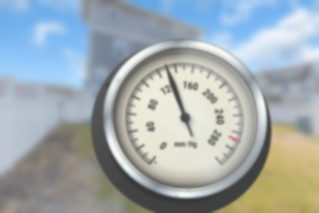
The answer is 130 mmHg
